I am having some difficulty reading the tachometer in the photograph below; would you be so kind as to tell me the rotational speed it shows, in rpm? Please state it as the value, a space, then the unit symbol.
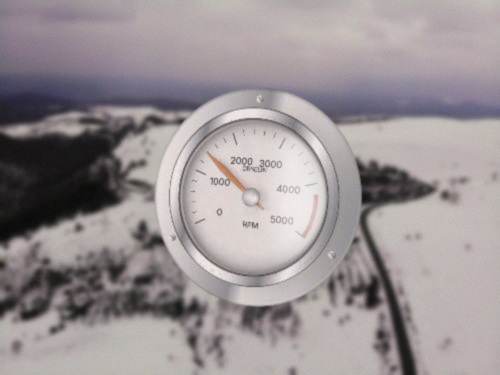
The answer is 1400 rpm
